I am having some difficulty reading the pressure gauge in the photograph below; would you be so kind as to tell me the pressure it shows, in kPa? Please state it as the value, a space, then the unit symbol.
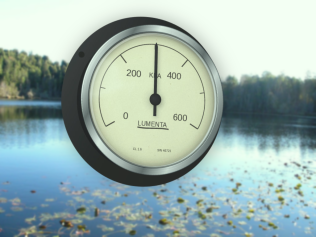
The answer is 300 kPa
